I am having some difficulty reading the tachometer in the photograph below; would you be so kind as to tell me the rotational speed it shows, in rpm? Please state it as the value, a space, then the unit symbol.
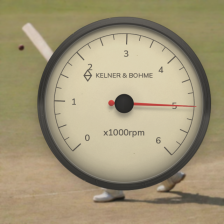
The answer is 5000 rpm
